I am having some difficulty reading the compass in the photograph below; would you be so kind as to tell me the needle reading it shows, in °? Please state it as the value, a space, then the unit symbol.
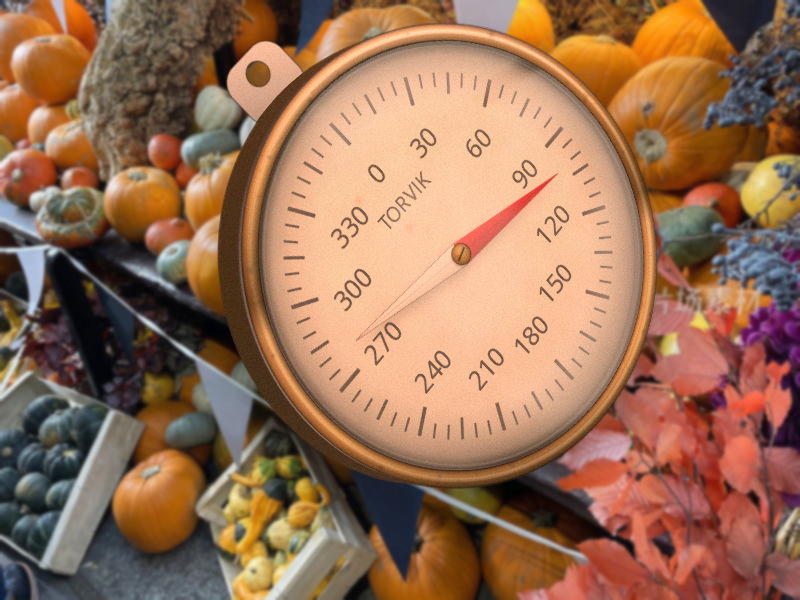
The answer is 100 °
